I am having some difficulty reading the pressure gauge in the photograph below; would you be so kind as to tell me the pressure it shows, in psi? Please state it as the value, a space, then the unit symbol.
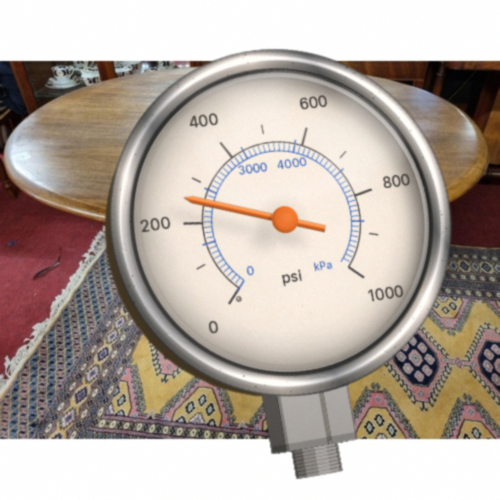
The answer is 250 psi
